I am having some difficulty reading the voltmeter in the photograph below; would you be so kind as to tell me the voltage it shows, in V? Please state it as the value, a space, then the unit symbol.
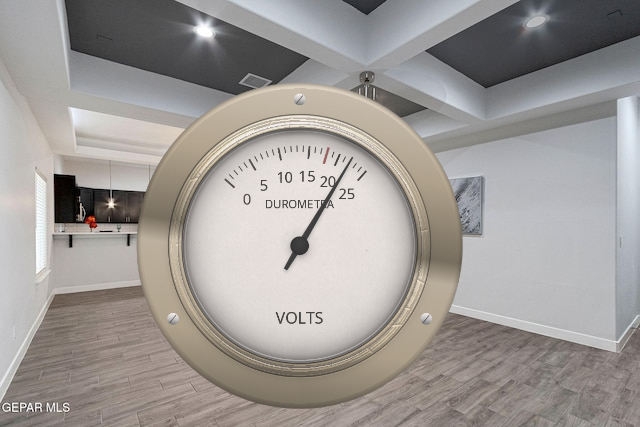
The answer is 22 V
